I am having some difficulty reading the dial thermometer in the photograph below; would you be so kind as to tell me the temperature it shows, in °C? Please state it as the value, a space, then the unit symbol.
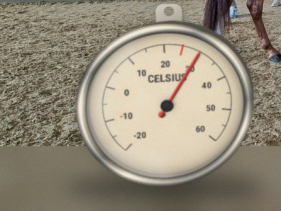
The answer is 30 °C
